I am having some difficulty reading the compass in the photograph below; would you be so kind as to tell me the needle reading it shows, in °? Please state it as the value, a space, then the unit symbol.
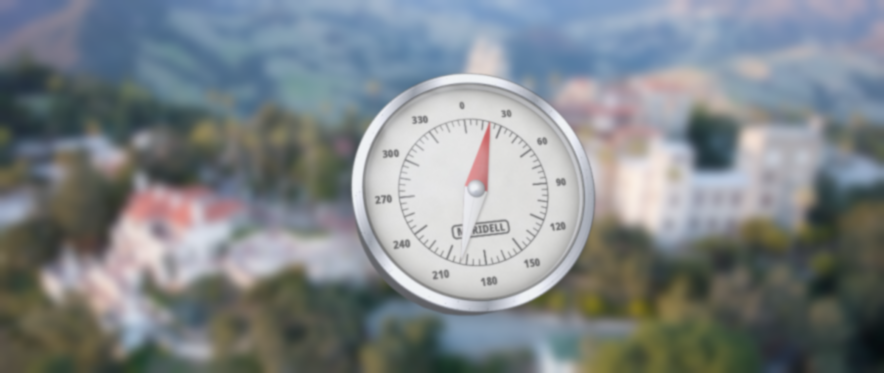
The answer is 20 °
